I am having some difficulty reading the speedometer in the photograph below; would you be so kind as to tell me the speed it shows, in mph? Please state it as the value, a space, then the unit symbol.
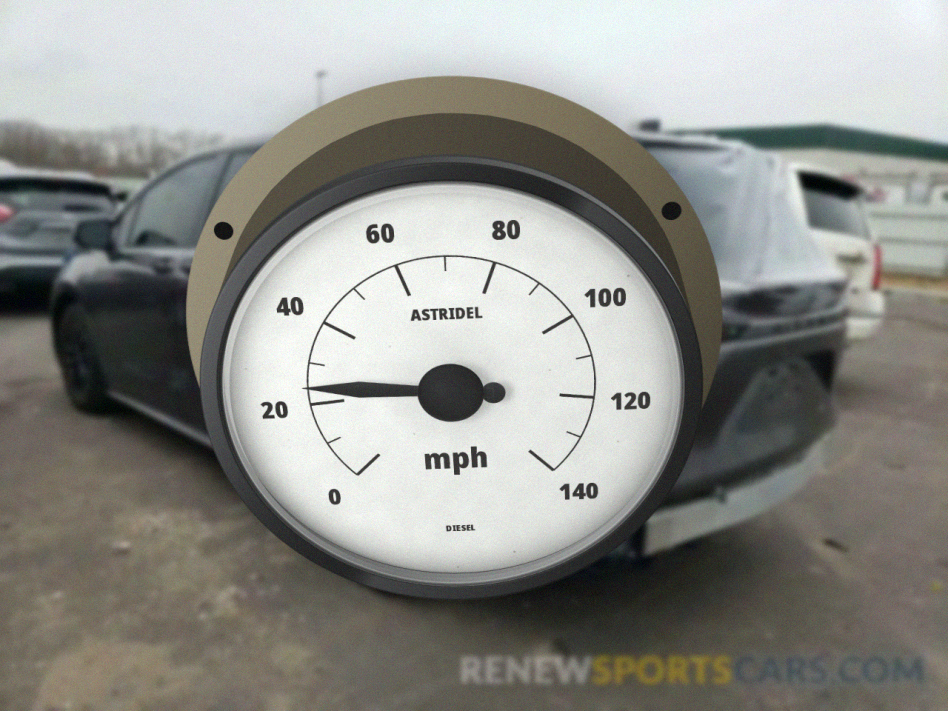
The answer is 25 mph
